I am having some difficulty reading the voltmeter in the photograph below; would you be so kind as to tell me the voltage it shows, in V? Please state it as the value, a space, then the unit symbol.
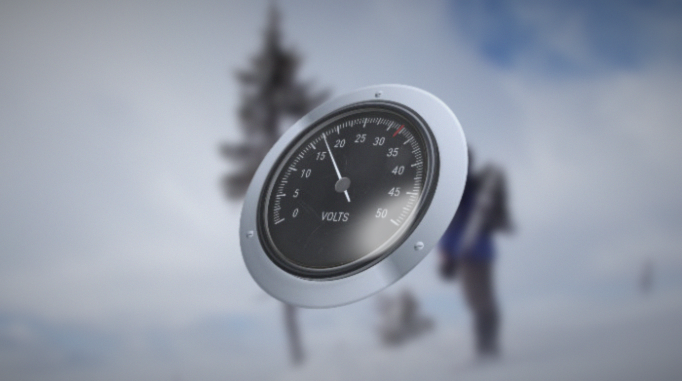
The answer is 17.5 V
